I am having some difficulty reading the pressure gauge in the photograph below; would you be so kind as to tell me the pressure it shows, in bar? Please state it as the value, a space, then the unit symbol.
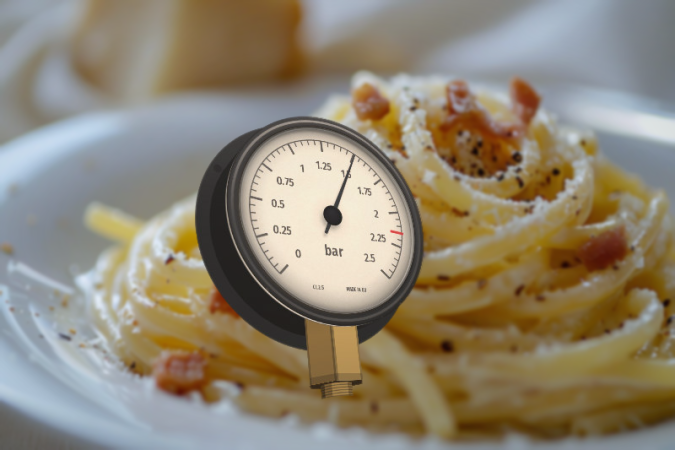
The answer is 1.5 bar
